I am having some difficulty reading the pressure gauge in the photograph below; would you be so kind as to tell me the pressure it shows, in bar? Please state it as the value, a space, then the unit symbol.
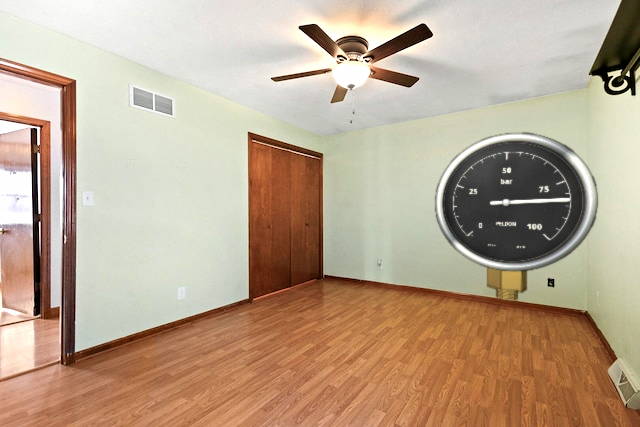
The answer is 82.5 bar
